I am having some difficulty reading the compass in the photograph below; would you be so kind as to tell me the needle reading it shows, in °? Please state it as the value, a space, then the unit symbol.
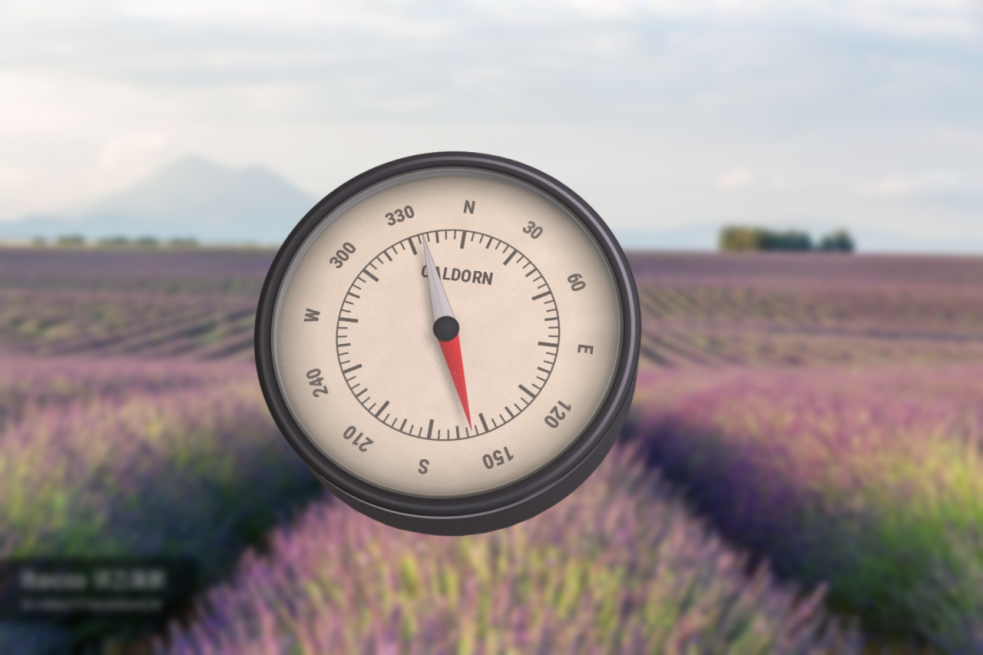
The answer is 157.5 °
